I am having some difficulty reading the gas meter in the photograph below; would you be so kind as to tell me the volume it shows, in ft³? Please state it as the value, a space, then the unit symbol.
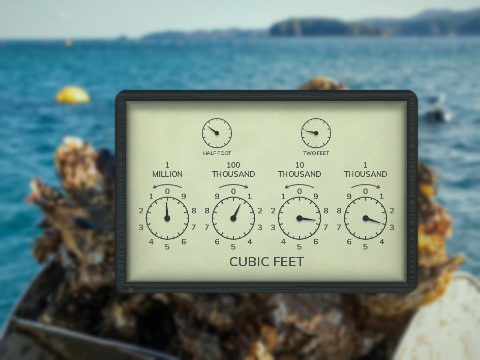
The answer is 7300 ft³
